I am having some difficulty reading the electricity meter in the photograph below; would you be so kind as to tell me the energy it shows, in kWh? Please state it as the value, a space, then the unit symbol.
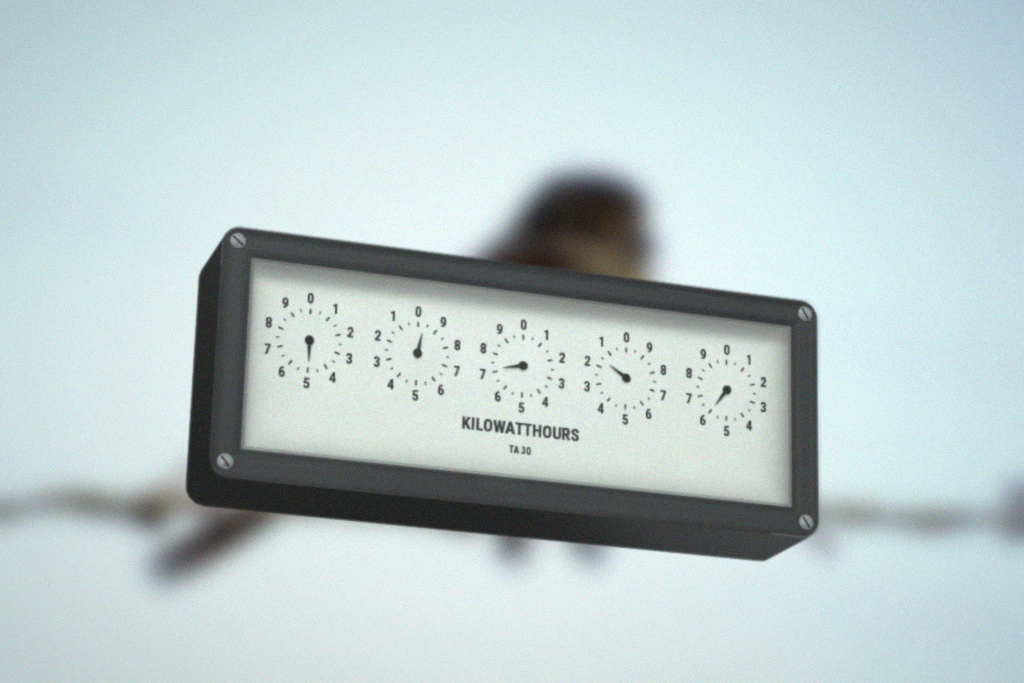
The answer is 49716 kWh
